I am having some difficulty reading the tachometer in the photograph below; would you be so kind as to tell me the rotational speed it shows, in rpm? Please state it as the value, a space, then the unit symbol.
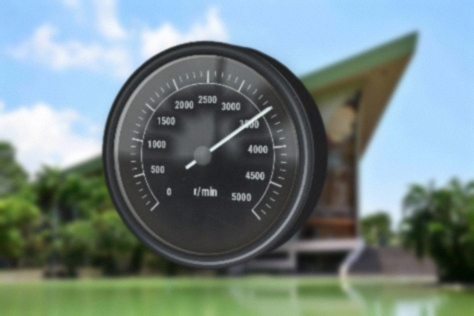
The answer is 3500 rpm
